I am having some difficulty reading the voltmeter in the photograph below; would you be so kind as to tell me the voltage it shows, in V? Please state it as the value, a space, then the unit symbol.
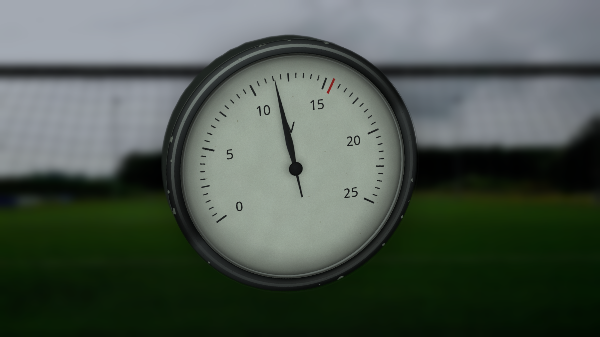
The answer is 11.5 V
